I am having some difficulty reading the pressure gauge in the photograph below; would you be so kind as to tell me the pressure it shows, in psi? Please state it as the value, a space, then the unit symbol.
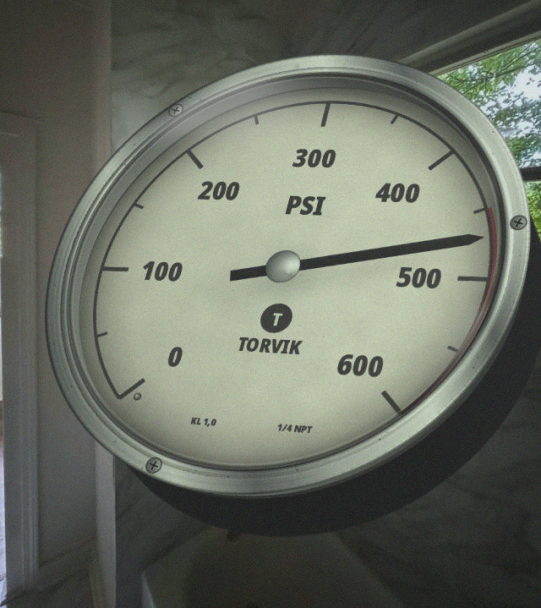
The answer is 475 psi
